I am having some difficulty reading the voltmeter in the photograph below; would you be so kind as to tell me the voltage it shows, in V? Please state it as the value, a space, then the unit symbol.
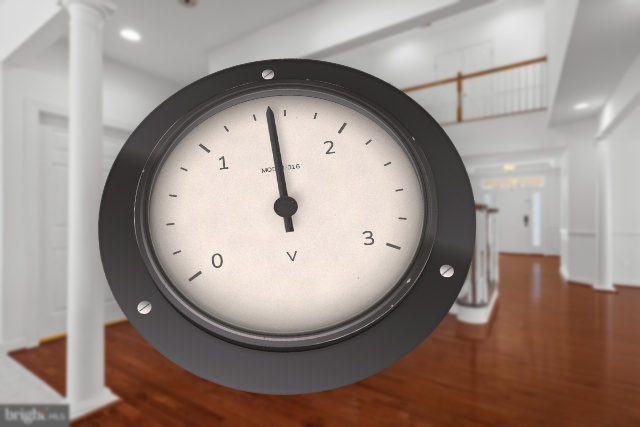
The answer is 1.5 V
